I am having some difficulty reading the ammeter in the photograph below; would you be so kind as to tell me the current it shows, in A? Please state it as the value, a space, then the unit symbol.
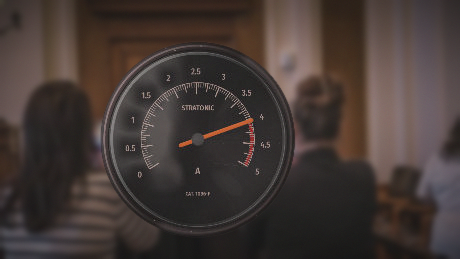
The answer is 4 A
